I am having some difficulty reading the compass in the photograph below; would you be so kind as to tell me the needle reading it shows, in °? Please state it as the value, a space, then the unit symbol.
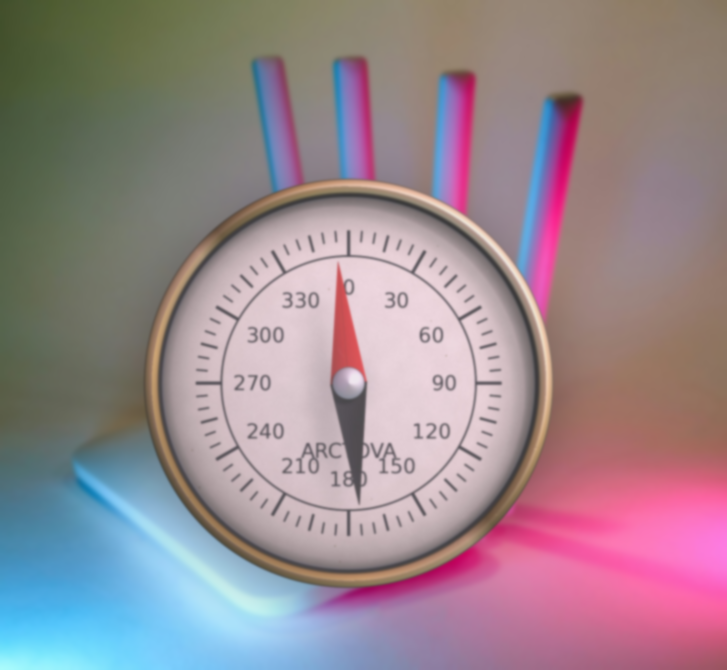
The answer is 355 °
